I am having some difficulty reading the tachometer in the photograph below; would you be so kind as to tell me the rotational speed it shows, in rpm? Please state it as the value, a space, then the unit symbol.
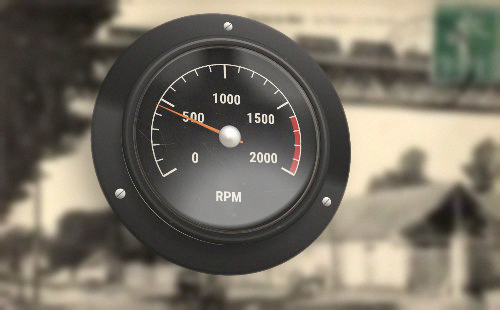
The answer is 450 rpm
